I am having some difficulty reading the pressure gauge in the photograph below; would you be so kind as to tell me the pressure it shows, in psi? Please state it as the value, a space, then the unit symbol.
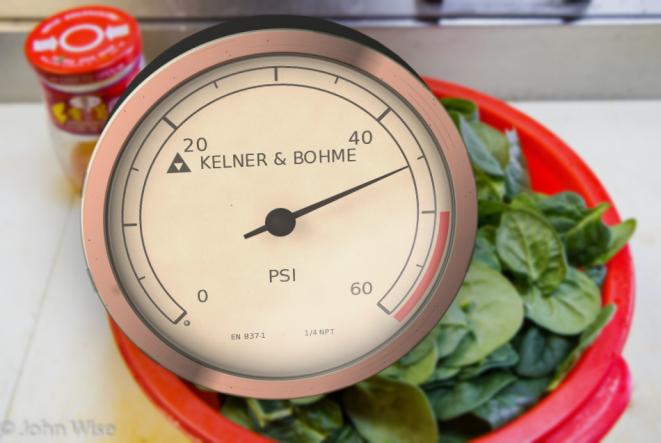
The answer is 45 psi
